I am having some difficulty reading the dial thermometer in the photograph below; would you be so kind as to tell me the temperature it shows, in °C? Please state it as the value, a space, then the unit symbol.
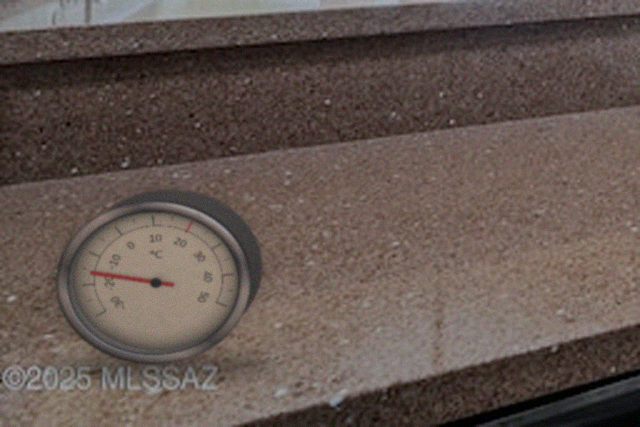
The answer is -15 °C
